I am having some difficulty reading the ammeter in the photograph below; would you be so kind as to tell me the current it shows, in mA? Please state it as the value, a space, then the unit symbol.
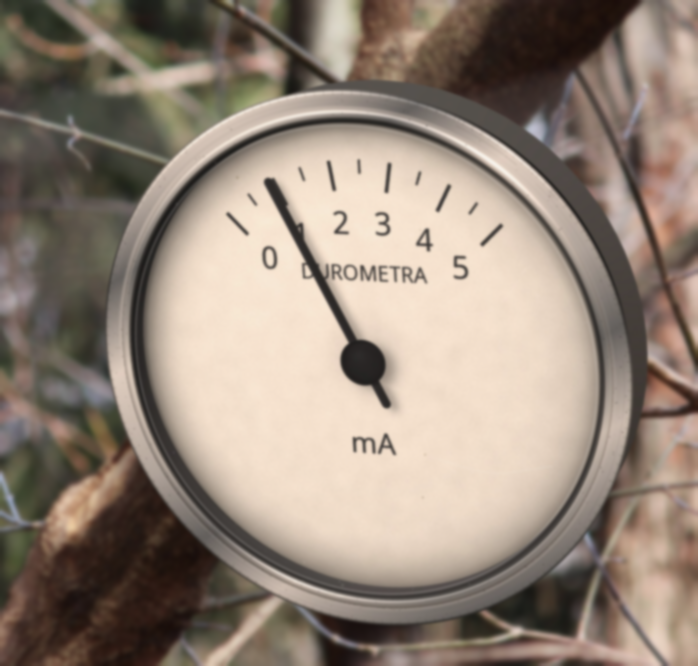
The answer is 1 mA
